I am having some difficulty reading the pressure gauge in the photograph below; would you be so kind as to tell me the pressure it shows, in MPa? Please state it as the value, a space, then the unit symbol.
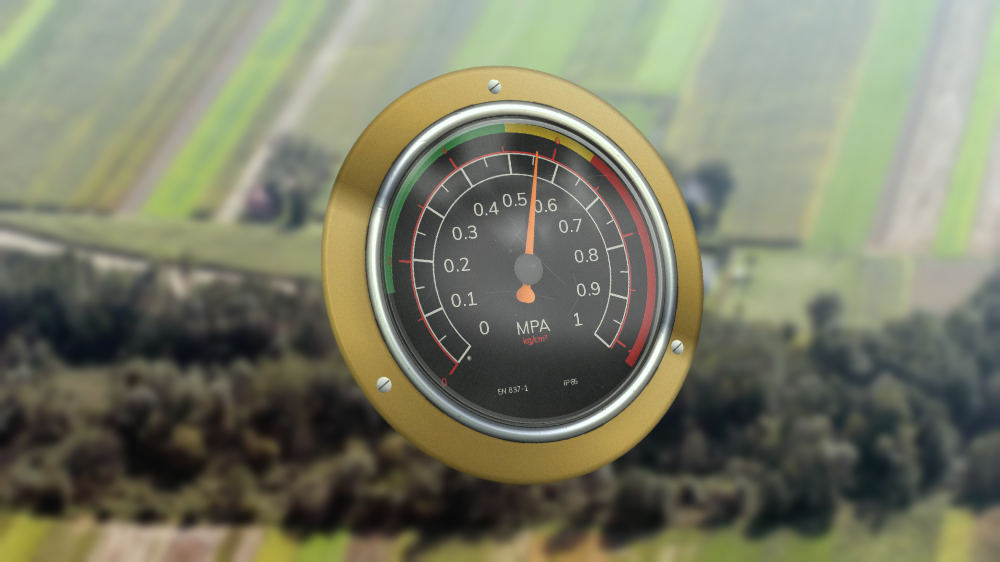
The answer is 0.55 MPa
